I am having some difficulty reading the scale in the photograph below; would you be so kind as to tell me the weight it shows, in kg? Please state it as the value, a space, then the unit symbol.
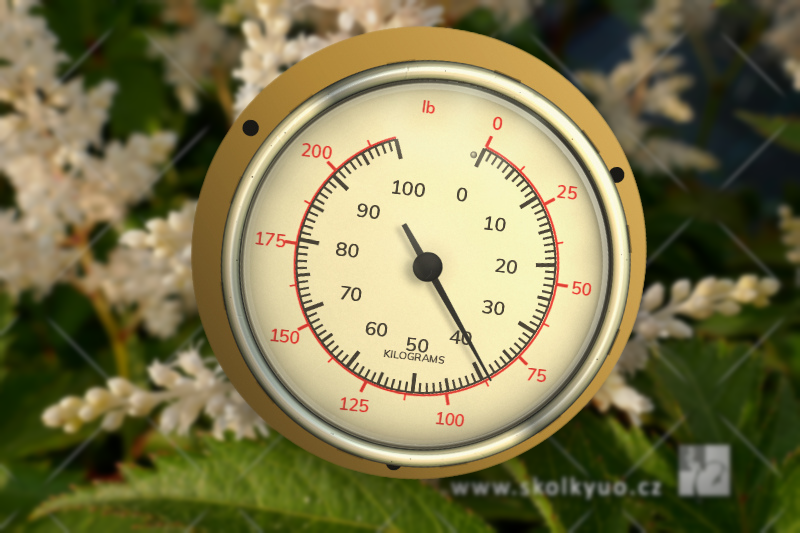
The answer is 39 kg
